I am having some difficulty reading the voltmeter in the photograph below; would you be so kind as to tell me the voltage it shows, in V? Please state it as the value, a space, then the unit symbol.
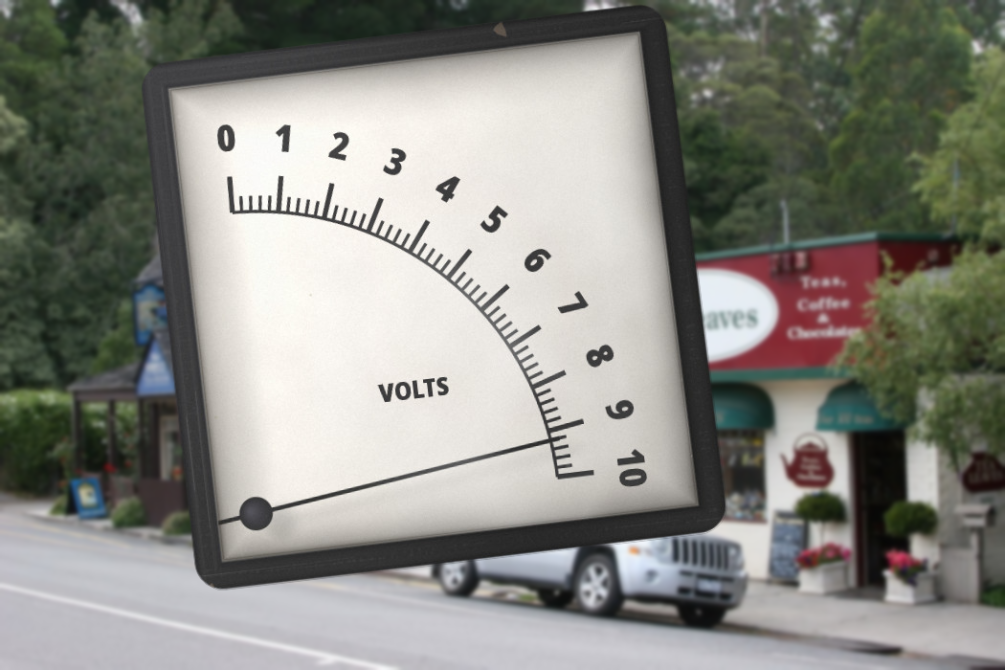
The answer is 9.2 V
